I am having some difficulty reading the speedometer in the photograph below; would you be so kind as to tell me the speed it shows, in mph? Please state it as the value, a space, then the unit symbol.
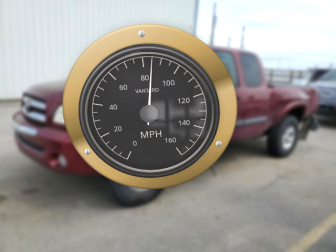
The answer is 85 mph
